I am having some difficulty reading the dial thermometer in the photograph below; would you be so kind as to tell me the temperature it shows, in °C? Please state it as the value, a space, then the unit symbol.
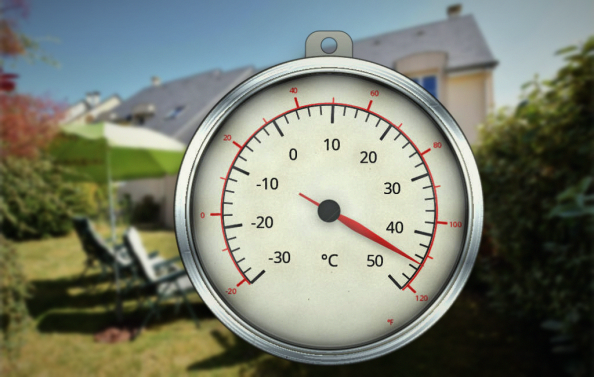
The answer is 45 °C
